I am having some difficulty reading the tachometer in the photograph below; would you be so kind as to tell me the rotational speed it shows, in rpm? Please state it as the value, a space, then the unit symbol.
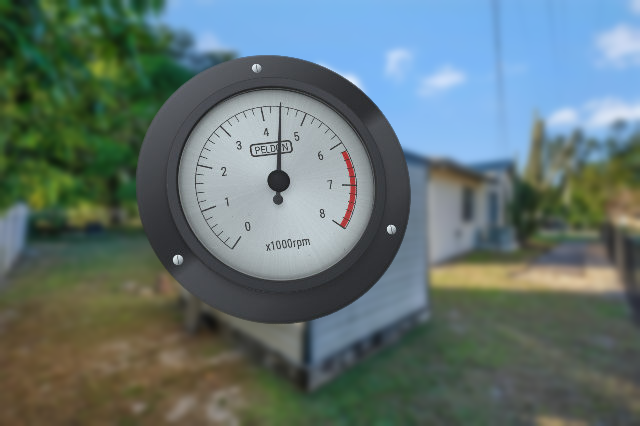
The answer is 4400 rpm
